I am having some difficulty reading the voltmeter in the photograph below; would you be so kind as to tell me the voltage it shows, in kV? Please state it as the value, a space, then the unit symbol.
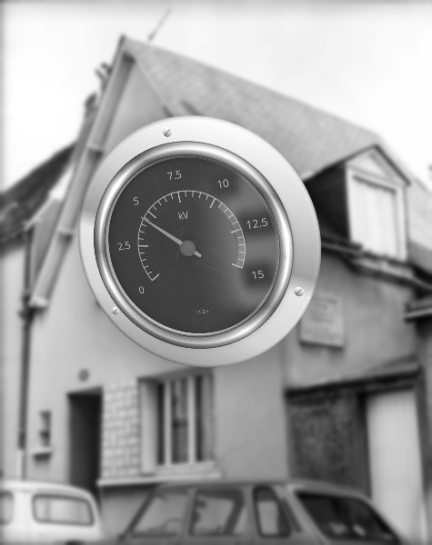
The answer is 4.5 kV
